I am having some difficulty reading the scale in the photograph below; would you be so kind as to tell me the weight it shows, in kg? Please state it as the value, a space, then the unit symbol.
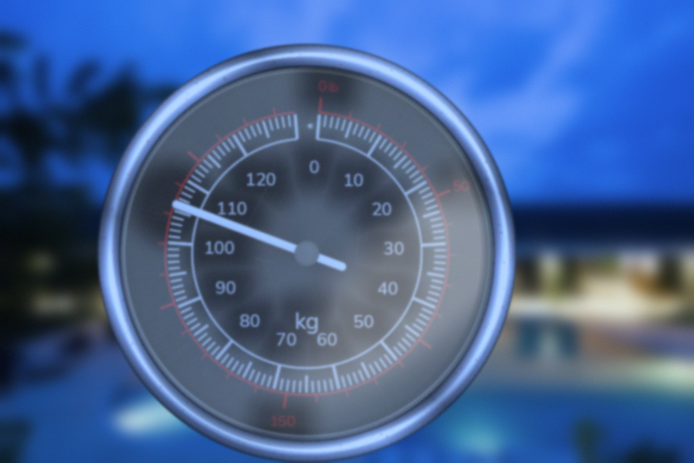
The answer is 106 kg
